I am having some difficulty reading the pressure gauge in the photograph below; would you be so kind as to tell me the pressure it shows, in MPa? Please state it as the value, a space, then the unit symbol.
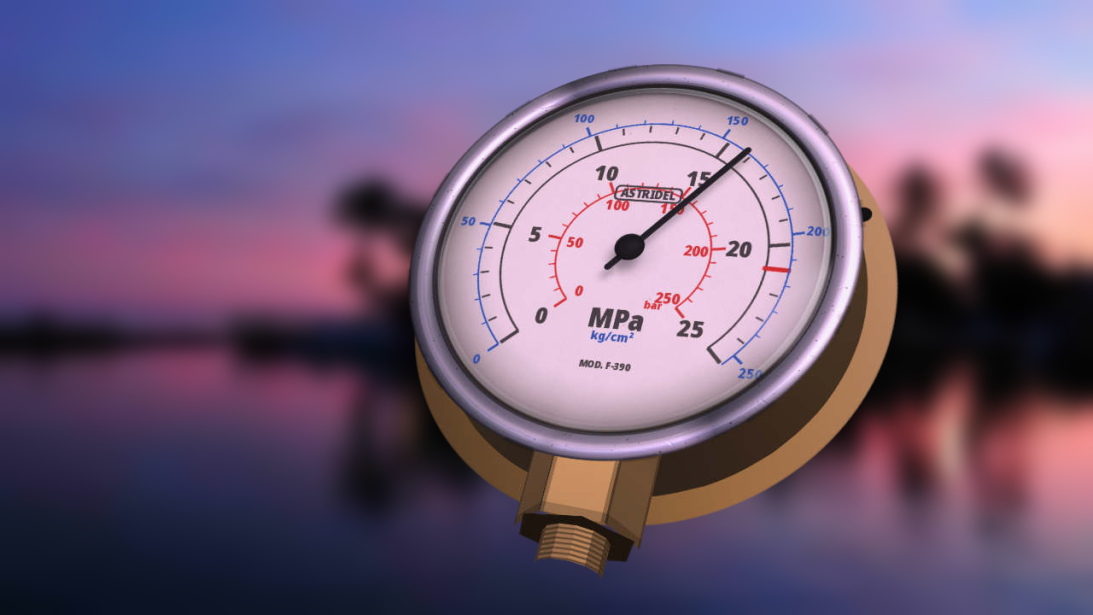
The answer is 16 MPa
